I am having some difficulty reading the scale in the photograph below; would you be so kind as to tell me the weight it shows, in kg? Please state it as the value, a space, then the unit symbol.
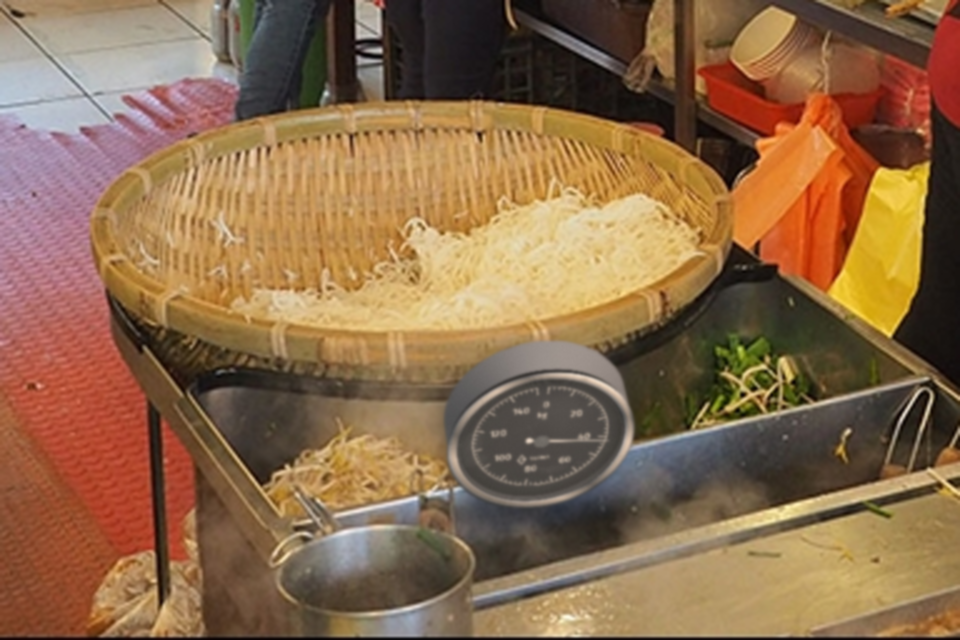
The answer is 40 kg
